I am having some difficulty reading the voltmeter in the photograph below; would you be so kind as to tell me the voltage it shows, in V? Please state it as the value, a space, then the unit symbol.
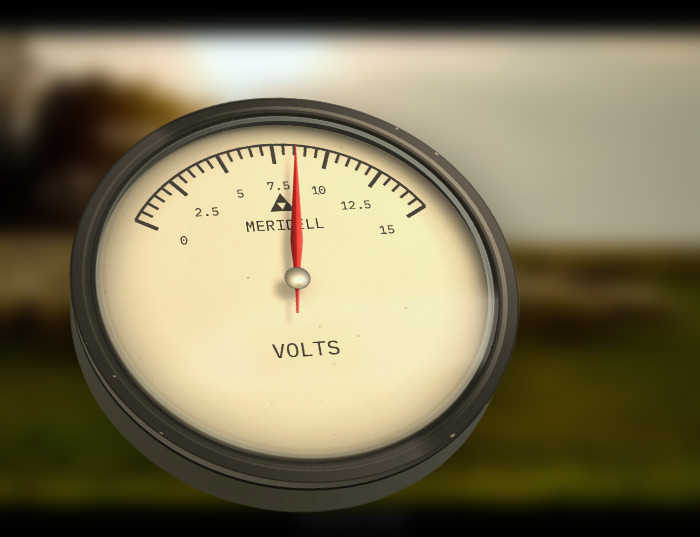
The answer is 8.5 V
